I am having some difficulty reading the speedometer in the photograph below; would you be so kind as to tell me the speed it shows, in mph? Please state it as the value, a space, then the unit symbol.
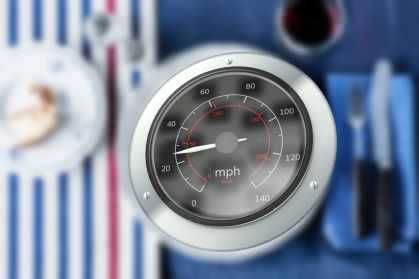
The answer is 25 mph
